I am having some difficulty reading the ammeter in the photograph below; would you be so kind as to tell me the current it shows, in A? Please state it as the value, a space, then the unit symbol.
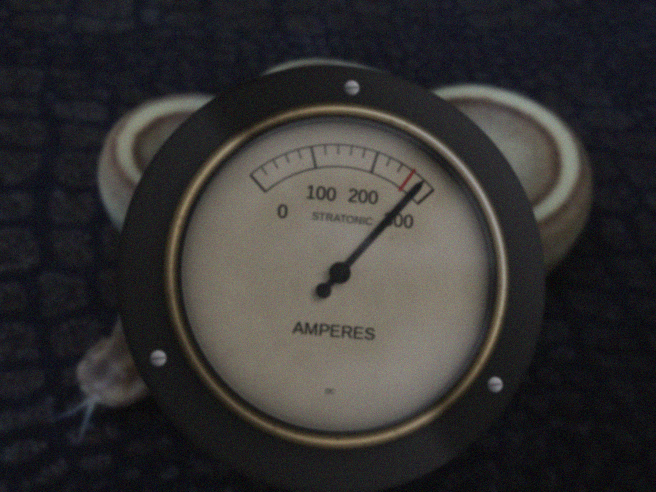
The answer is 280 A
